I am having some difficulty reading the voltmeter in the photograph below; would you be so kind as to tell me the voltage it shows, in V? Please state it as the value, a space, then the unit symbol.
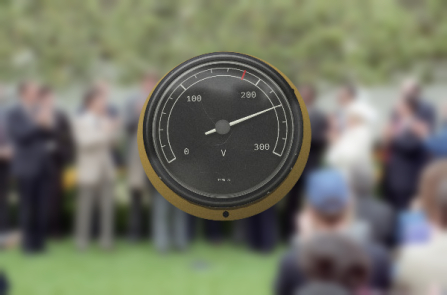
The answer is 240 V
